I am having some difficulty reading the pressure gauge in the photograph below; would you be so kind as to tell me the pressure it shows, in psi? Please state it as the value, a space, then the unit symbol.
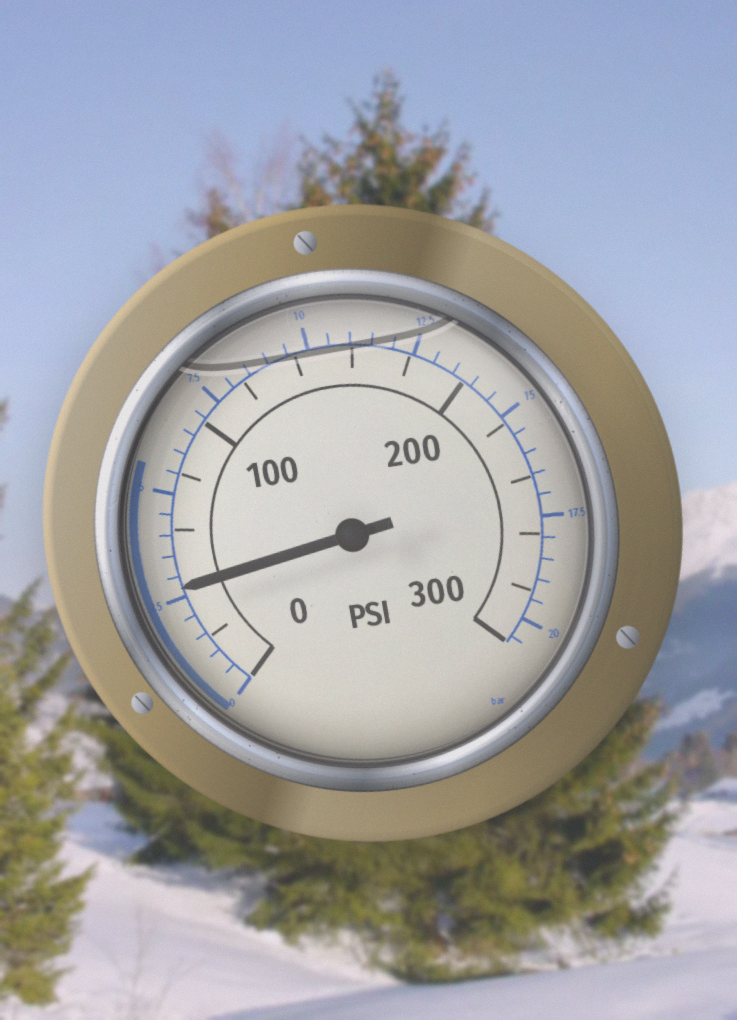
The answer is 40 psi
